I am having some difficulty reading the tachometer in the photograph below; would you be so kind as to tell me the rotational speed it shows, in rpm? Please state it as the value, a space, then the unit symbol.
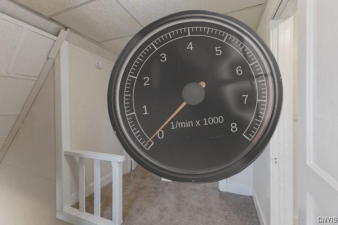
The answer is 100 rpm
